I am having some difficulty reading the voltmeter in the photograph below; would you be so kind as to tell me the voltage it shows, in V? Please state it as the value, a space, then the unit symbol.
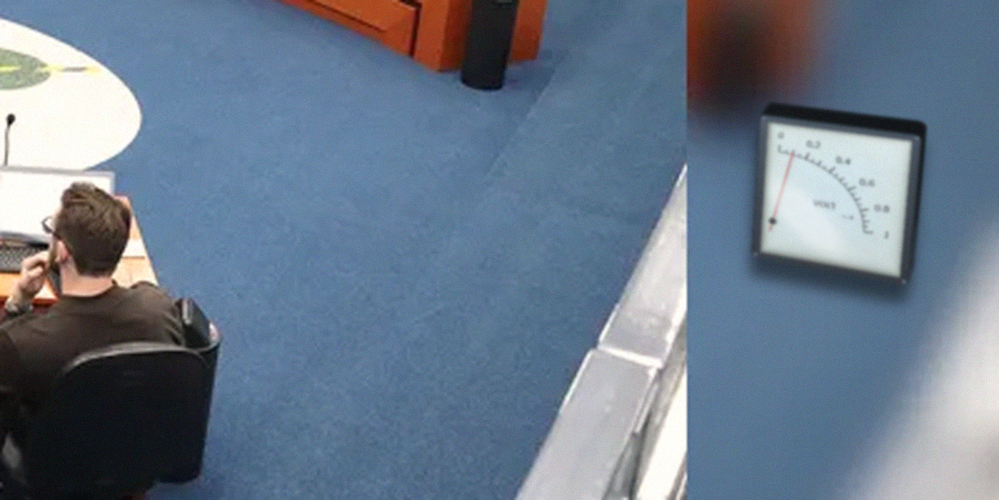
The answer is 0.1 V
